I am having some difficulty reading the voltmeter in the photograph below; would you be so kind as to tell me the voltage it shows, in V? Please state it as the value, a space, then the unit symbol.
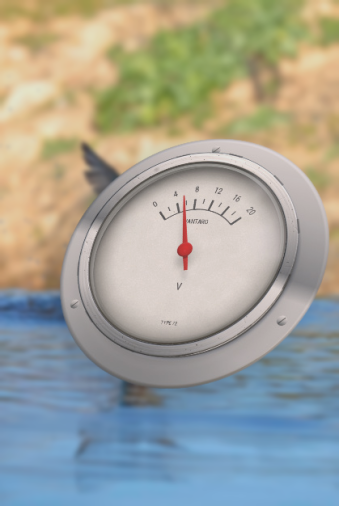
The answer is 6 V
